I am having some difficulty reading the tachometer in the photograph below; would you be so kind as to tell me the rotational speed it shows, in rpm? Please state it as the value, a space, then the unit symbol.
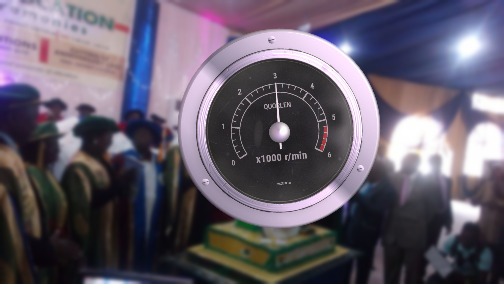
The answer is 3000 rpm
